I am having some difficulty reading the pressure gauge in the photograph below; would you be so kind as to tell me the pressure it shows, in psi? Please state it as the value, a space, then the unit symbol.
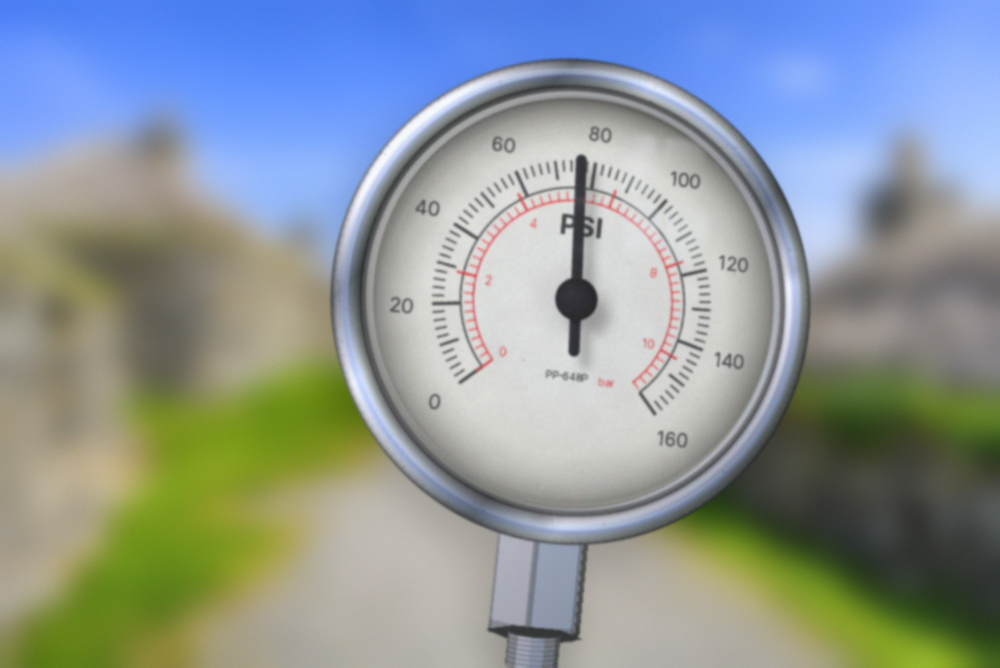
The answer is 76 psi
